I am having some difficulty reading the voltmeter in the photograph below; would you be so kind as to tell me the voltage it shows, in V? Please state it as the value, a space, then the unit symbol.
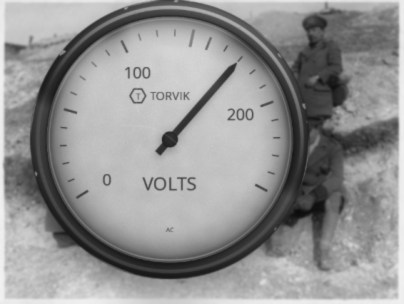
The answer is 170 V
